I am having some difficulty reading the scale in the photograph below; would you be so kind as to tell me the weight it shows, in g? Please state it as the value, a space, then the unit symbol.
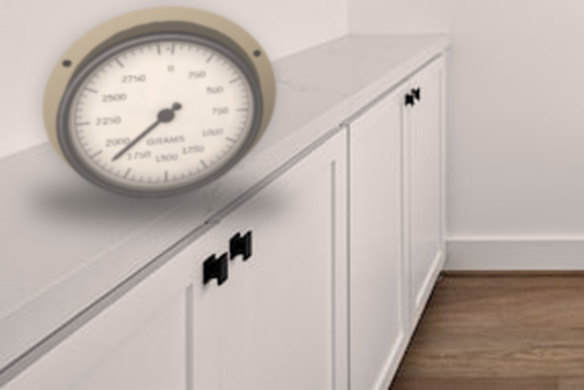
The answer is 1900 g
